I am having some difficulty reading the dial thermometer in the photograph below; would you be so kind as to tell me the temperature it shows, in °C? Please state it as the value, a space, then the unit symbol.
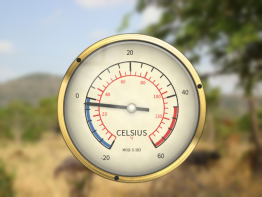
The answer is -2 °C
